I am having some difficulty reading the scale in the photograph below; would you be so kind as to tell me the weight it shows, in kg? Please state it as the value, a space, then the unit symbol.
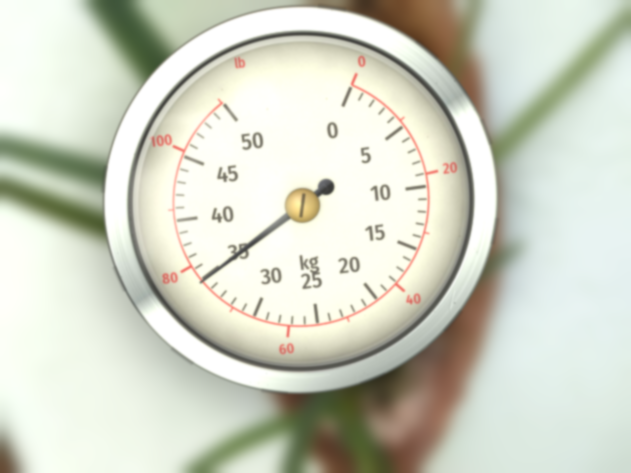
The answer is 35 kg
